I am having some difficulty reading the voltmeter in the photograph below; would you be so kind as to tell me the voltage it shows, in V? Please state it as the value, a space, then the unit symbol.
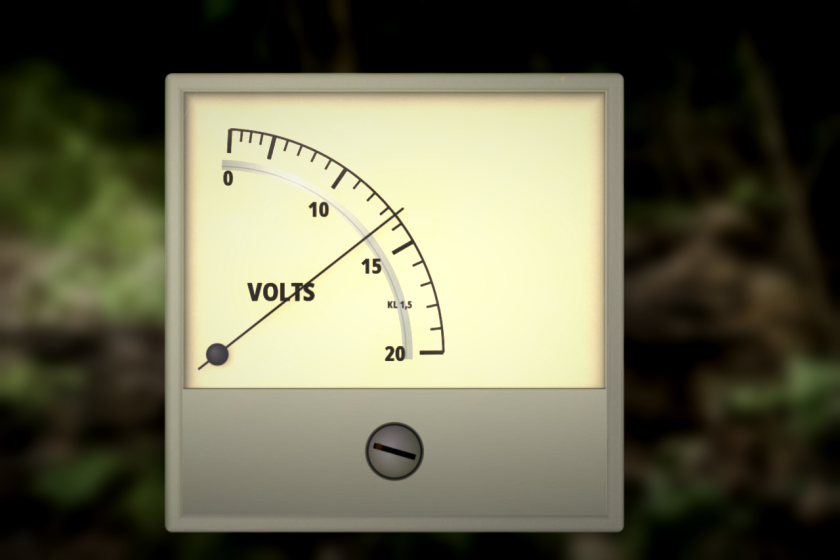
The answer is 13.5 V
